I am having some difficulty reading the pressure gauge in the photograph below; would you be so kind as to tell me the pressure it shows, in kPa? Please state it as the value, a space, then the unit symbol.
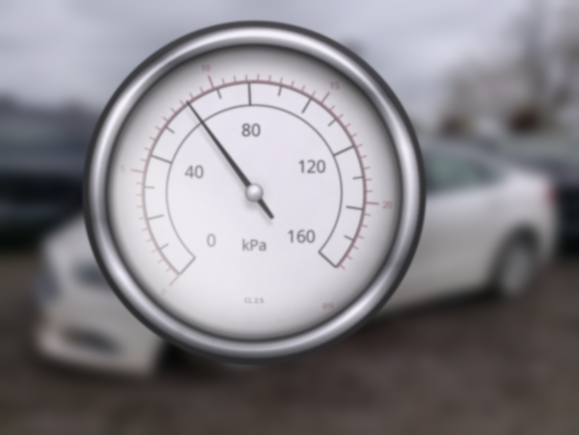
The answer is 60 kPa
